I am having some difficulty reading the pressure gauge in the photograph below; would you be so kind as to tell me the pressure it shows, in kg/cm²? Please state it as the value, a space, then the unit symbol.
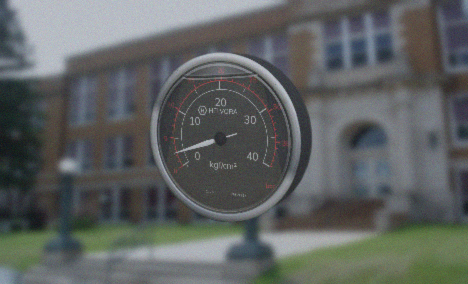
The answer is 2.5 kg/cm²
